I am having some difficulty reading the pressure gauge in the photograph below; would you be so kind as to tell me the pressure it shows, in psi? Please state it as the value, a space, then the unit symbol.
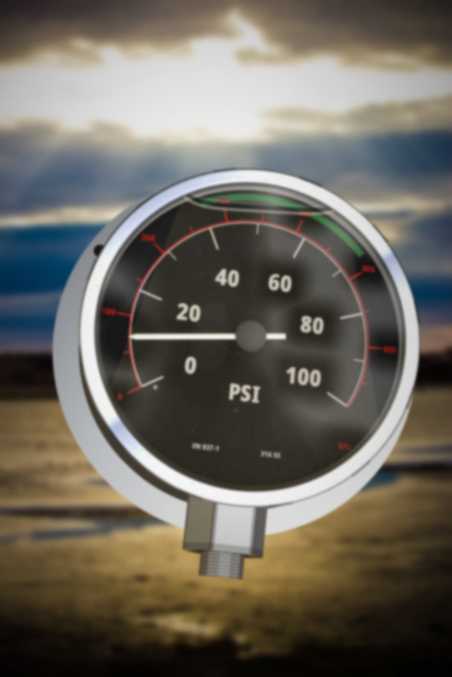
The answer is 10 psi
